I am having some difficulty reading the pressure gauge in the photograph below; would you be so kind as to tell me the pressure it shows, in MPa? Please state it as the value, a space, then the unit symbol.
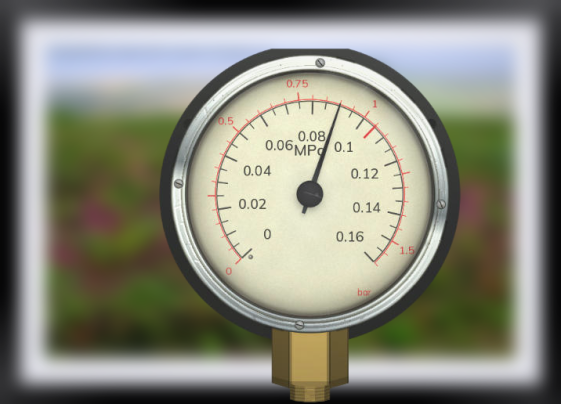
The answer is 0.09 MPa
